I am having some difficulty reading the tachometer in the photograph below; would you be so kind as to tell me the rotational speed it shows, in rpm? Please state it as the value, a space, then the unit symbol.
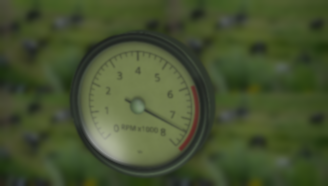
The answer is 7400 rpm
